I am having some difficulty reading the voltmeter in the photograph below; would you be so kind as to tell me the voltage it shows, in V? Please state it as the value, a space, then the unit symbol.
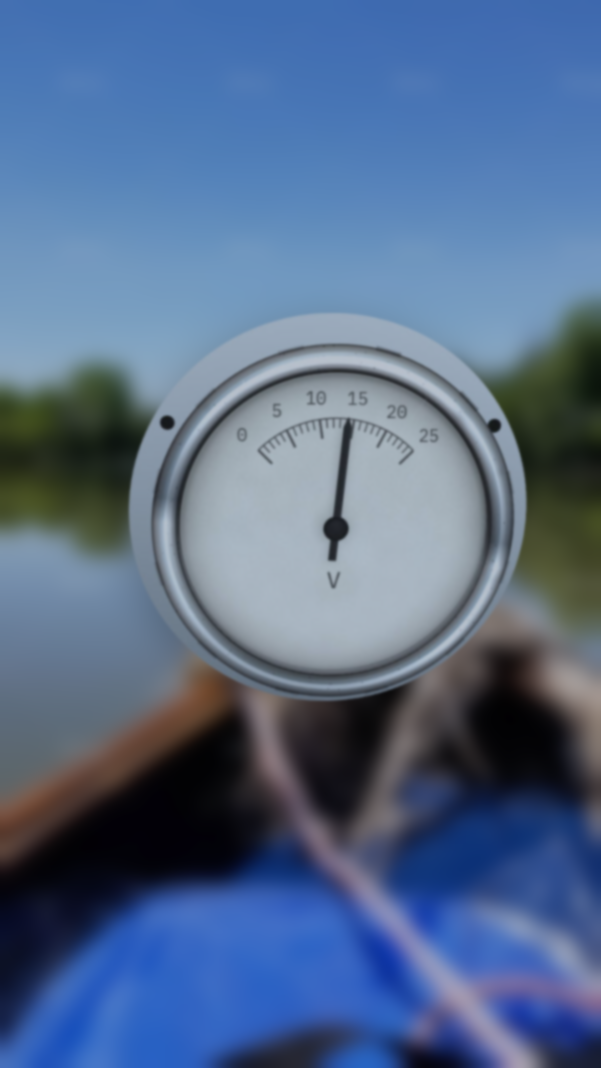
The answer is 14 V
